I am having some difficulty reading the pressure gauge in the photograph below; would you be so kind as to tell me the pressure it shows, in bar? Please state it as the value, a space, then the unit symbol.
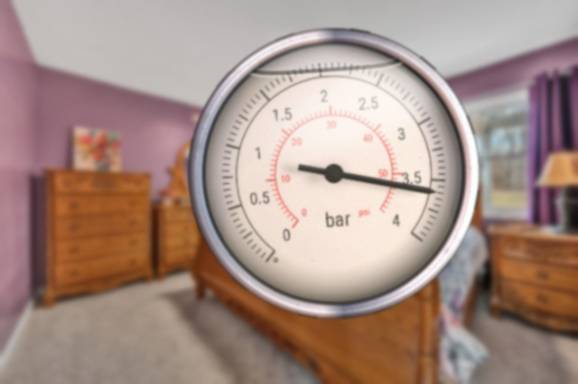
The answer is 3.6 bar
